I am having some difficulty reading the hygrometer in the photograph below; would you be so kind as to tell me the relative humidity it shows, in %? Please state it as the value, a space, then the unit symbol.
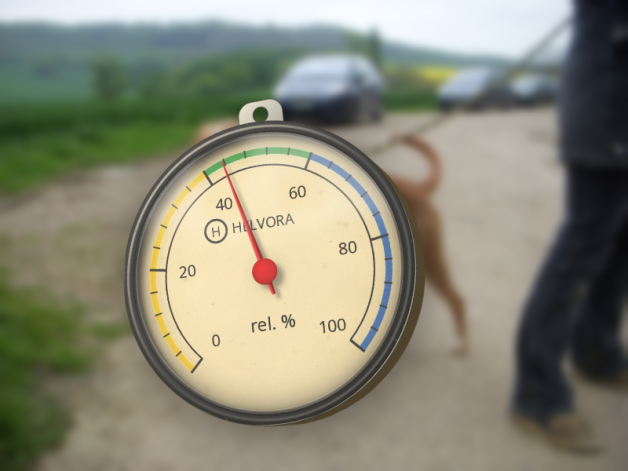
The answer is 44 %
